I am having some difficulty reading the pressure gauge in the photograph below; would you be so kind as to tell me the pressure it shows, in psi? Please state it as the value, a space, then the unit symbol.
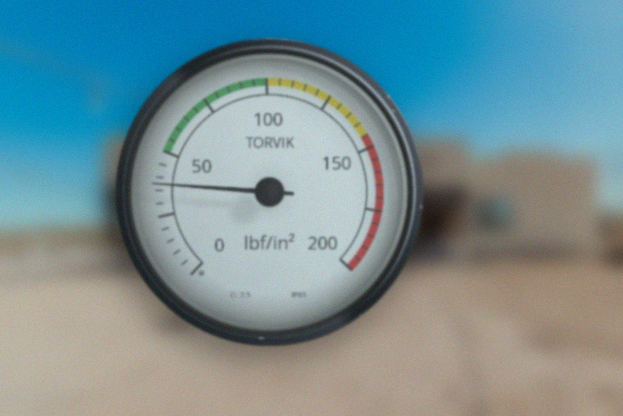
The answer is 37.5 psi
